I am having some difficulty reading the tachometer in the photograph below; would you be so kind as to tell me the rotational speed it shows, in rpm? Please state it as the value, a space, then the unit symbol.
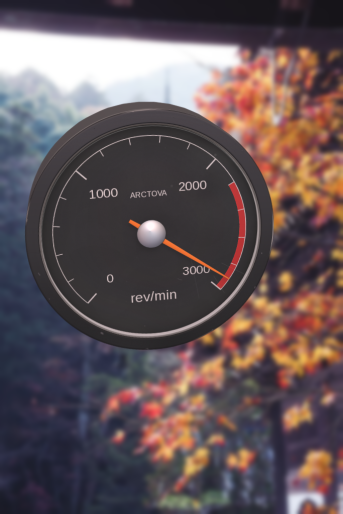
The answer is 2900 rpm
